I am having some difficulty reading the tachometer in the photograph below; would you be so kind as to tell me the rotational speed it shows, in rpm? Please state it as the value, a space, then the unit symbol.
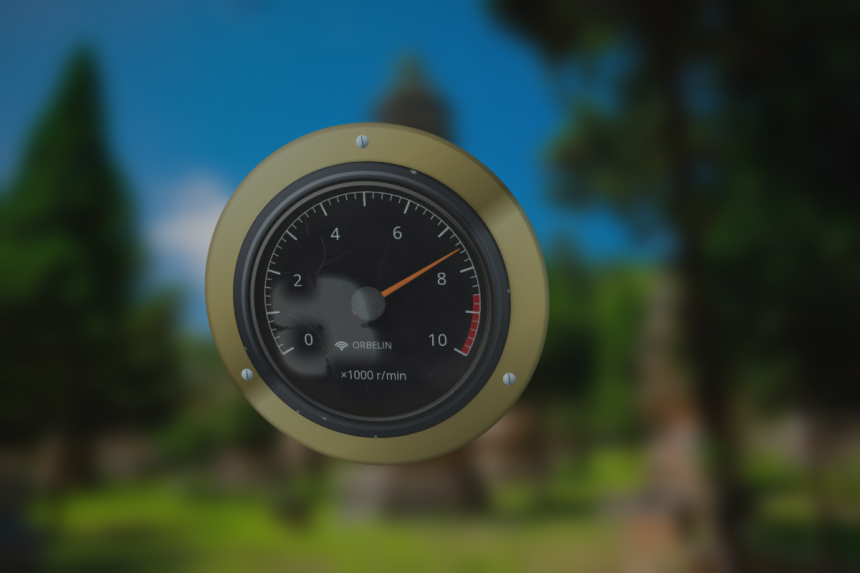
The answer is 7500 rpm
